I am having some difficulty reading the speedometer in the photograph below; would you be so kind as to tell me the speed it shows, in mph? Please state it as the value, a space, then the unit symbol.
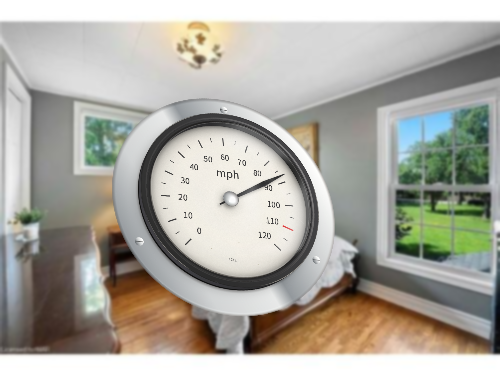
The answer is 87.5 mph
